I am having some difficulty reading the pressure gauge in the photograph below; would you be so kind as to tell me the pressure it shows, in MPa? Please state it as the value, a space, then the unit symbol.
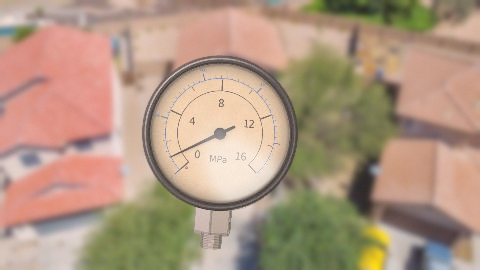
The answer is 1 MPa
